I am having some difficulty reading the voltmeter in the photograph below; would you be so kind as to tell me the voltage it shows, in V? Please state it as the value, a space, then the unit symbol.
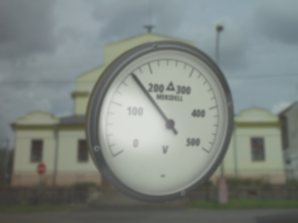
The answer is 160 V
